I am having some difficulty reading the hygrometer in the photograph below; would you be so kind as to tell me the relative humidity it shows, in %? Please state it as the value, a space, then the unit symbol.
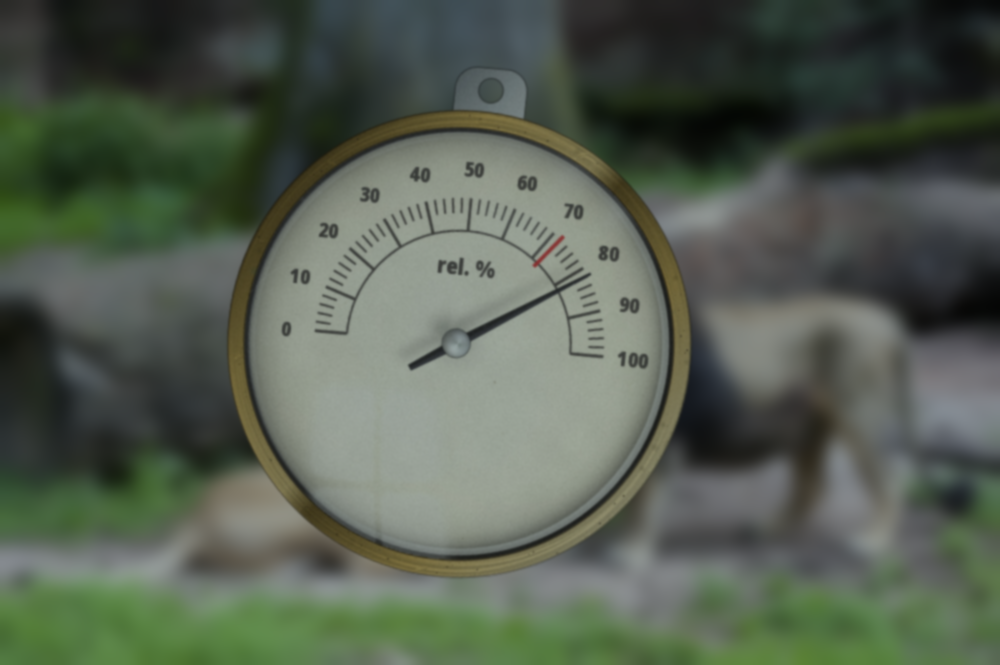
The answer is 82 %
